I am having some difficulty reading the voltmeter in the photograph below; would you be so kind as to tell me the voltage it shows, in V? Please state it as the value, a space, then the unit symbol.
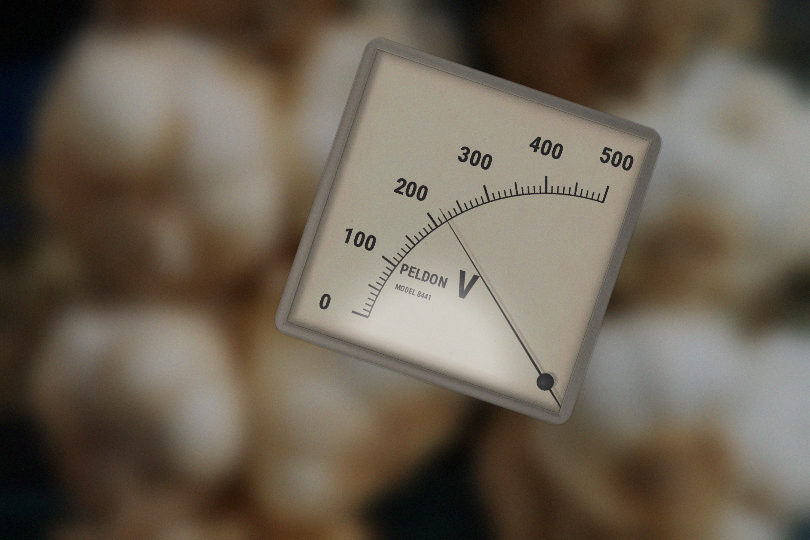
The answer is 220 V
